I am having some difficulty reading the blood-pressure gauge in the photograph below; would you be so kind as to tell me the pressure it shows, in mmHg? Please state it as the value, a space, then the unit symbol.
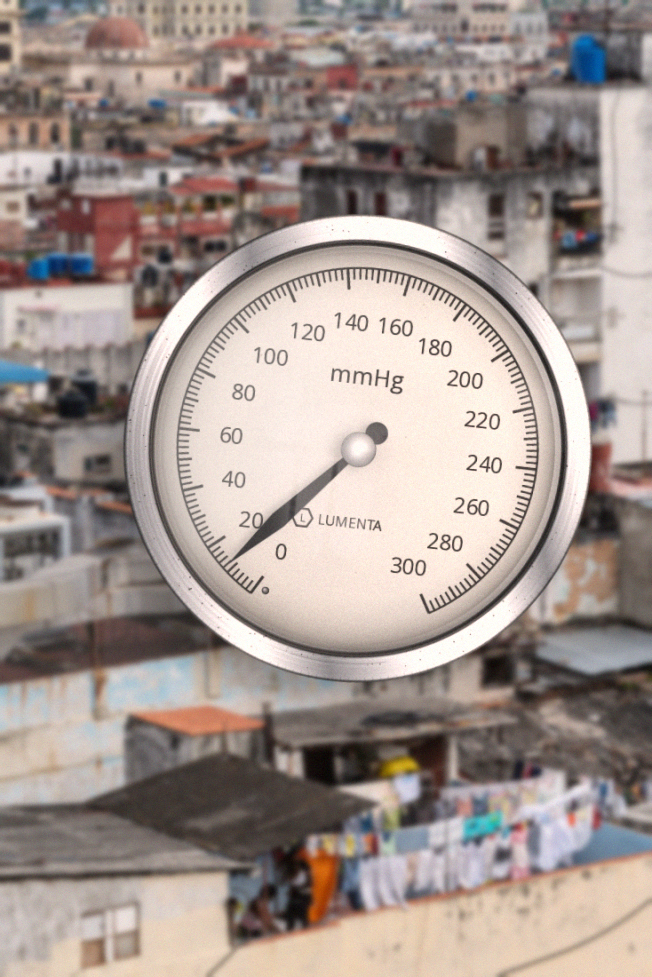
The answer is 12 mmHg
